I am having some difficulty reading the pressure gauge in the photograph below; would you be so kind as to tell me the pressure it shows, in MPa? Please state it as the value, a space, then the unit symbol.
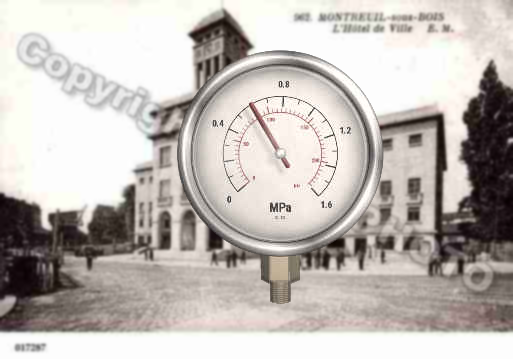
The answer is 0.6 MPa
